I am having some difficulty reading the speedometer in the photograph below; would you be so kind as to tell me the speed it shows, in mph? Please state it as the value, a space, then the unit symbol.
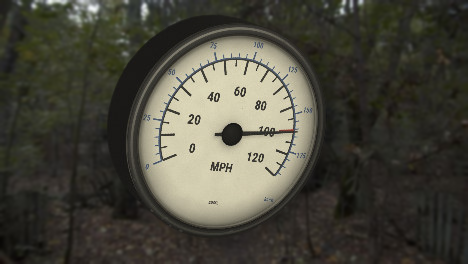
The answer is 100 mph
